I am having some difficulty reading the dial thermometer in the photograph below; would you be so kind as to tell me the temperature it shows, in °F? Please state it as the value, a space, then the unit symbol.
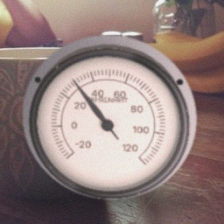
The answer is 30 °F
